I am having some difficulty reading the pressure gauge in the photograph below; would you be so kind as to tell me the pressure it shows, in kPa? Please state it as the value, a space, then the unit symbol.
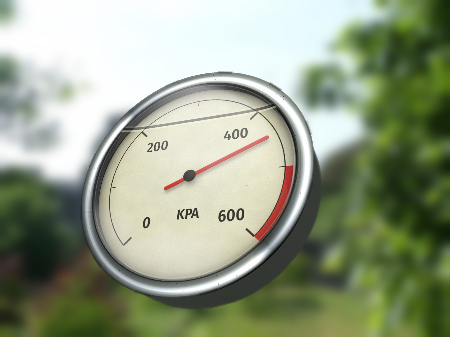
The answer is 450 kPa
